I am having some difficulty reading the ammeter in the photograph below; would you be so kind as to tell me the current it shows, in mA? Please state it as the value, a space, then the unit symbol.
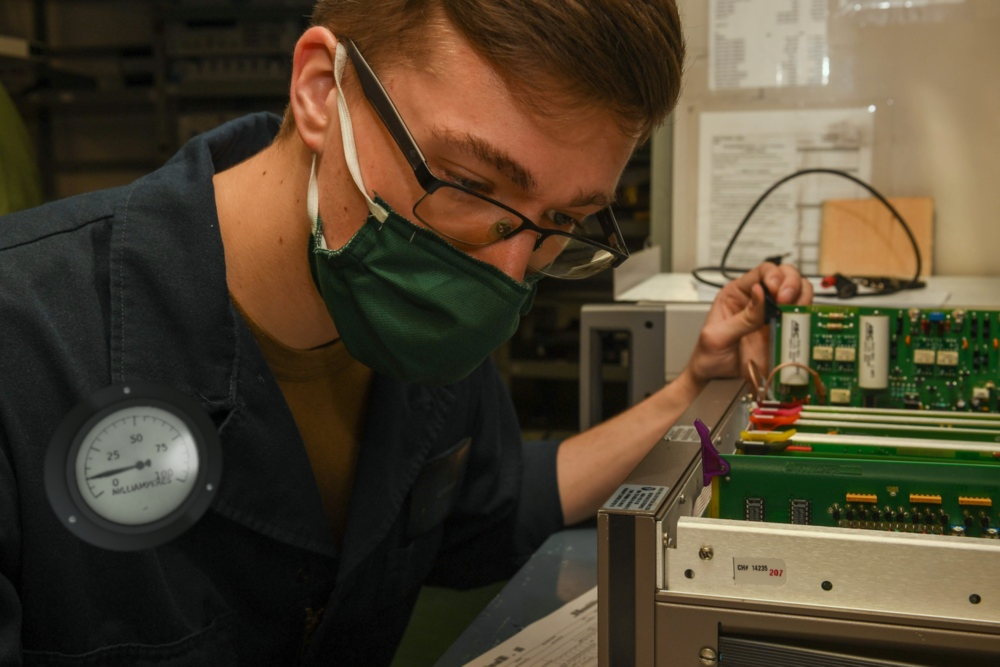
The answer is 10 mA
